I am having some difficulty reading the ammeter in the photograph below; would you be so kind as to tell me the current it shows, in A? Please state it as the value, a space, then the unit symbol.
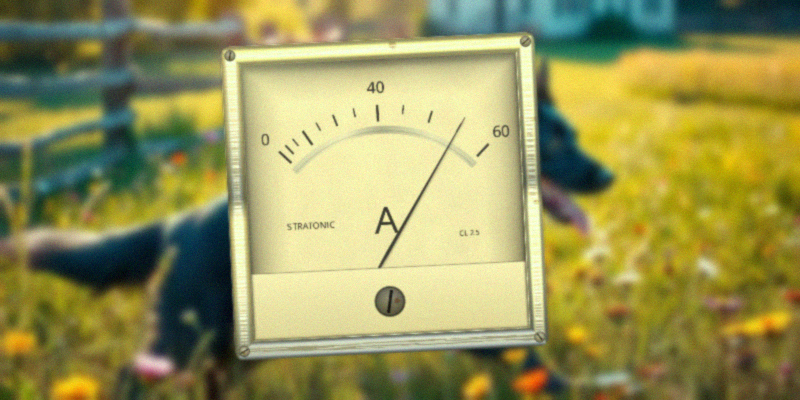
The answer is 55 A
